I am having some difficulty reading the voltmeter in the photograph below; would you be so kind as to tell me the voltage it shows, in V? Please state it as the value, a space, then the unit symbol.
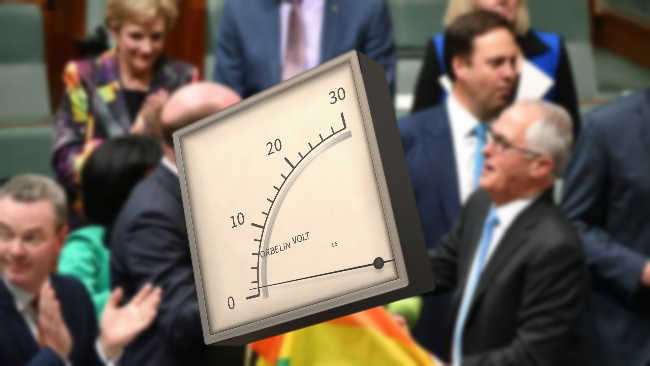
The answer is 1 V
